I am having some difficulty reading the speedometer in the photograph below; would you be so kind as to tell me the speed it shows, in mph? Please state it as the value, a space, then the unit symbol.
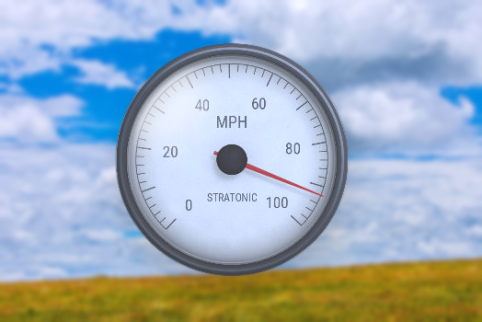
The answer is 92 mph
